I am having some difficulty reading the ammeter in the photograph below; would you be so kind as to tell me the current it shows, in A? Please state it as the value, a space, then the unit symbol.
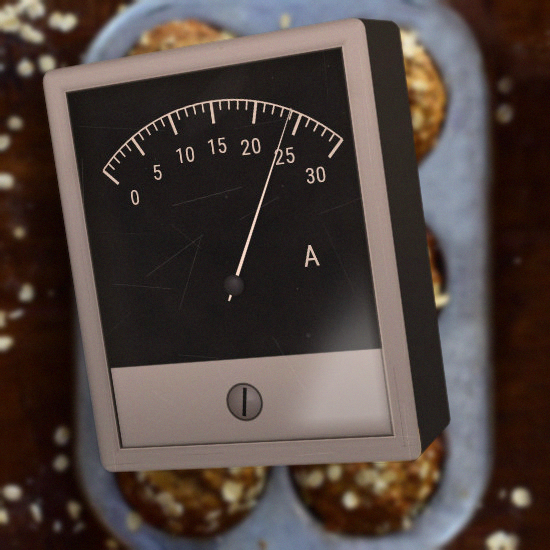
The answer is 24 A
